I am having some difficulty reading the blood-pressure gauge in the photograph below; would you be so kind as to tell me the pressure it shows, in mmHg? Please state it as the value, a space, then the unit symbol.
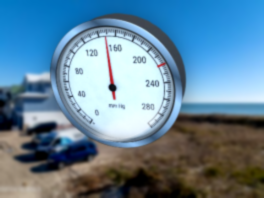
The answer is 150 mmHg
